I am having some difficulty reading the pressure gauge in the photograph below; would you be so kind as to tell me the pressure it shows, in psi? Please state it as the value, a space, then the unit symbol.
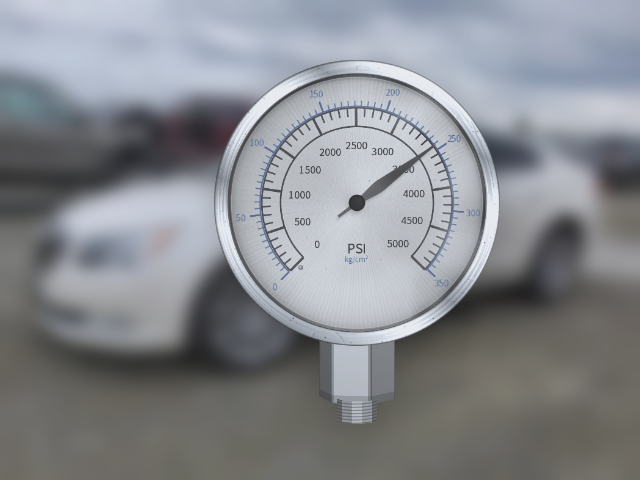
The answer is 3500 psi
